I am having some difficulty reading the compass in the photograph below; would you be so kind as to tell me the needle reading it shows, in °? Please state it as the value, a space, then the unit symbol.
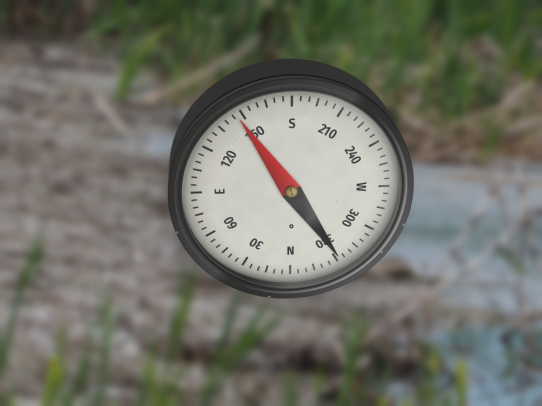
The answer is 147.5 °
